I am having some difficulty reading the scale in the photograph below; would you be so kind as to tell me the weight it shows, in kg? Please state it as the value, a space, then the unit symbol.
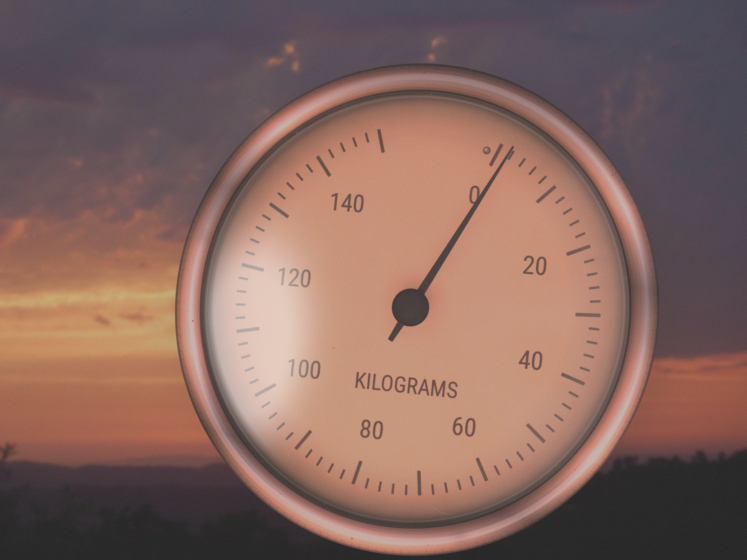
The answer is 2 kg
